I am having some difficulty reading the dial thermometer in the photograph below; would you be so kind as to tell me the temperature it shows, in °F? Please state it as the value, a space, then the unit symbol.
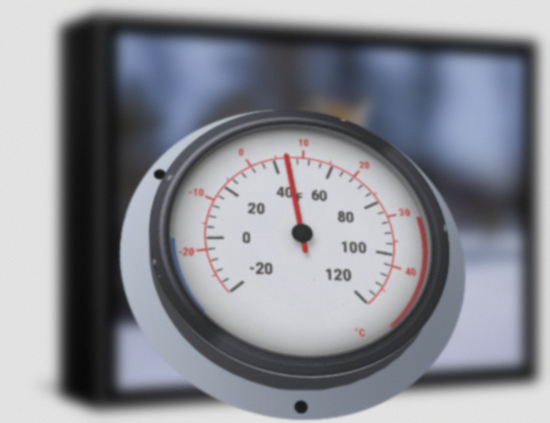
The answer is 44 °F
